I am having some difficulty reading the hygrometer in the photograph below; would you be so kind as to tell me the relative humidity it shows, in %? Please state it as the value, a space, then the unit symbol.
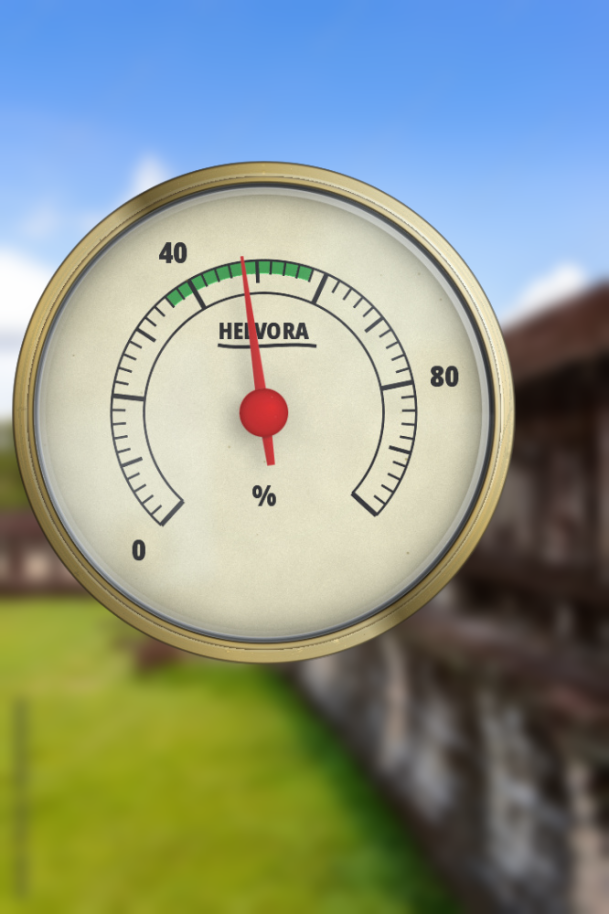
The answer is 48 %
